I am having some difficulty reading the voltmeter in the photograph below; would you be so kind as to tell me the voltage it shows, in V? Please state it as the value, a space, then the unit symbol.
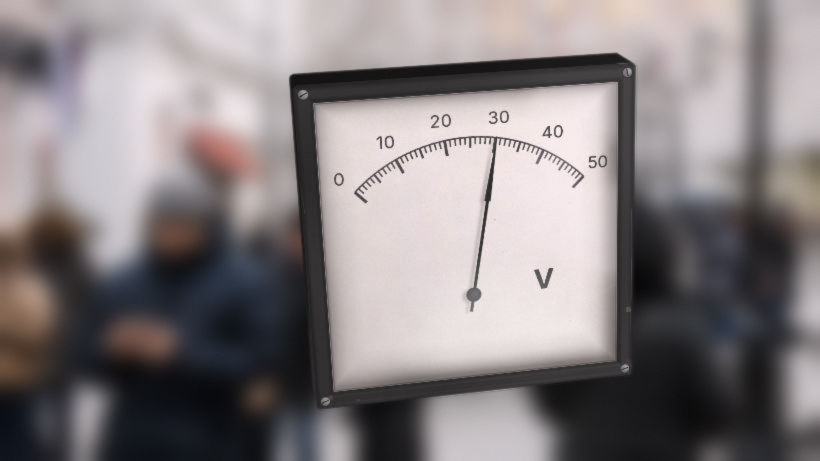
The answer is 30 V
